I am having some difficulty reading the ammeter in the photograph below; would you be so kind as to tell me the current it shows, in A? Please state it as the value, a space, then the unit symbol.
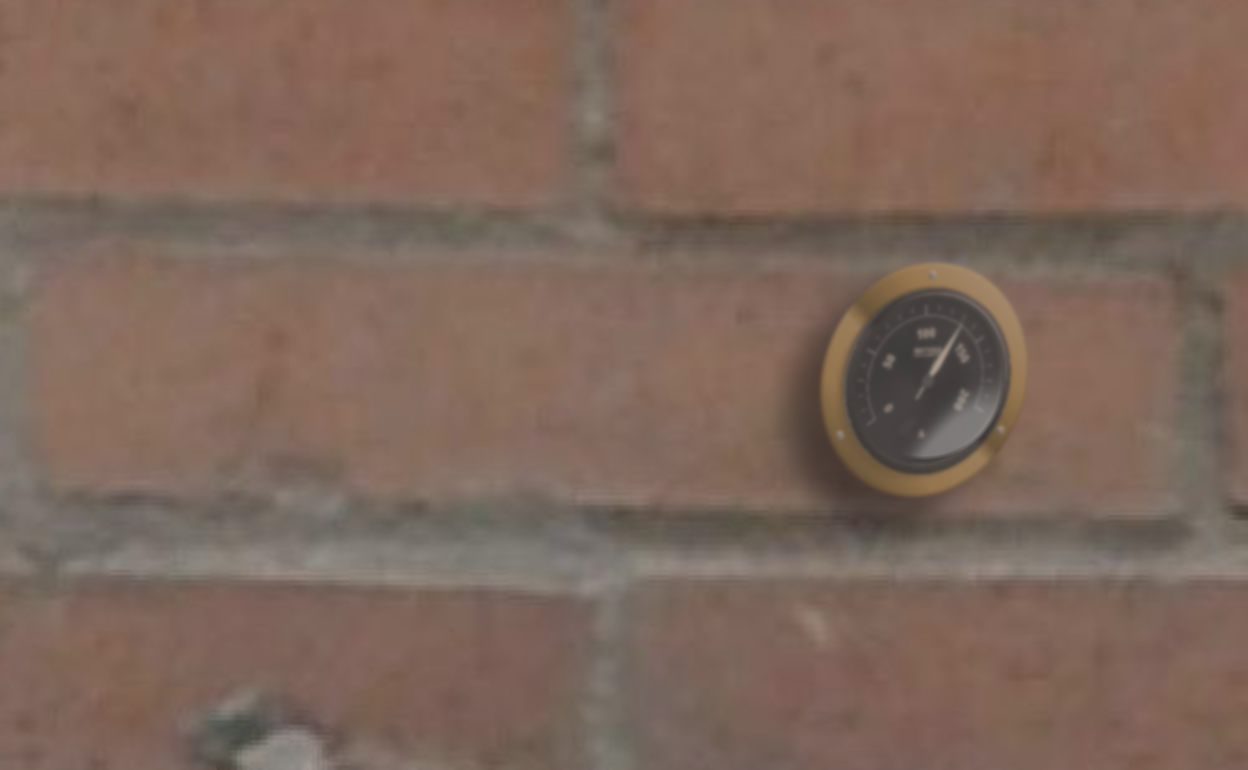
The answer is 130 A
